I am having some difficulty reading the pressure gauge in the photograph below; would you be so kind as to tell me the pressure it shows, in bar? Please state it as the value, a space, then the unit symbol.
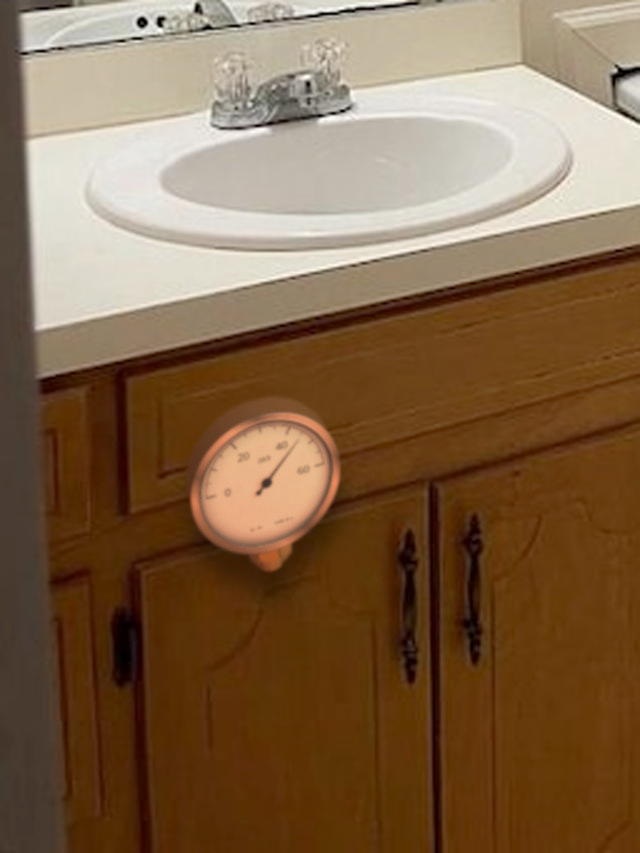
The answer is 45 bar
